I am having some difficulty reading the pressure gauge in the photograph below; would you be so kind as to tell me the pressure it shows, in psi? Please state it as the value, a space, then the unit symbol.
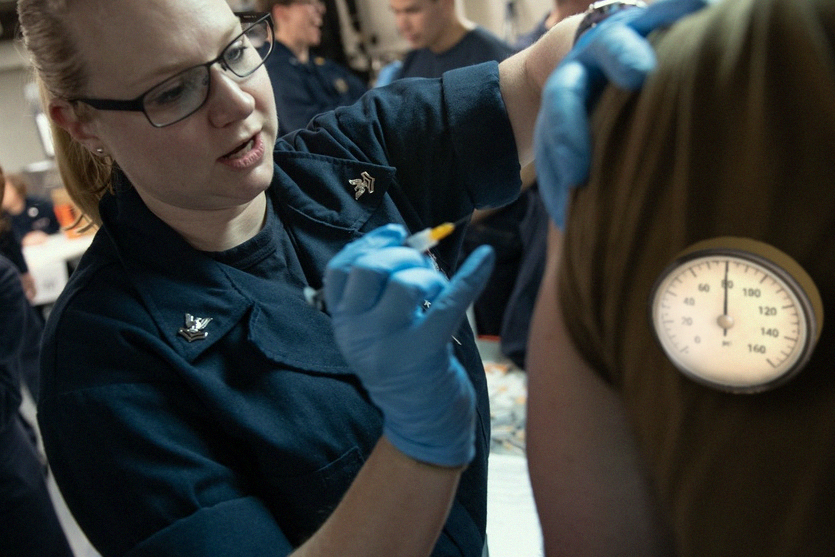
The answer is 80 psi
